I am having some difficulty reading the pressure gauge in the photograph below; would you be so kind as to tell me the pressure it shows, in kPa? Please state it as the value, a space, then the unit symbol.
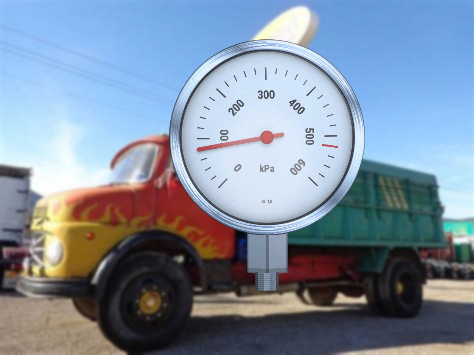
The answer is 80 kPa
